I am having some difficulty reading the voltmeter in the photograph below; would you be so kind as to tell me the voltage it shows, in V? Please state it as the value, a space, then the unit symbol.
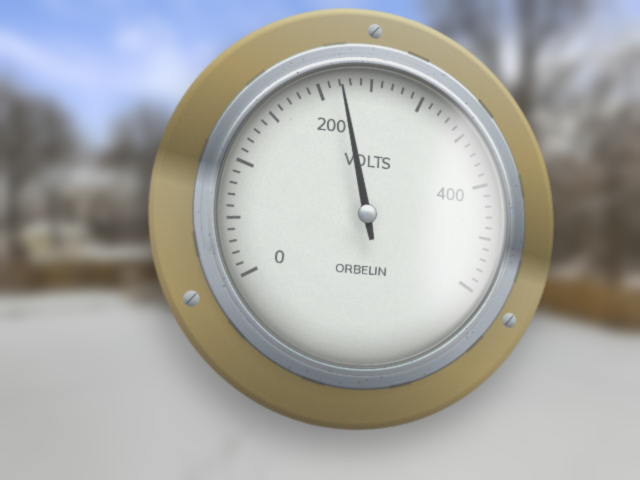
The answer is 220 V
